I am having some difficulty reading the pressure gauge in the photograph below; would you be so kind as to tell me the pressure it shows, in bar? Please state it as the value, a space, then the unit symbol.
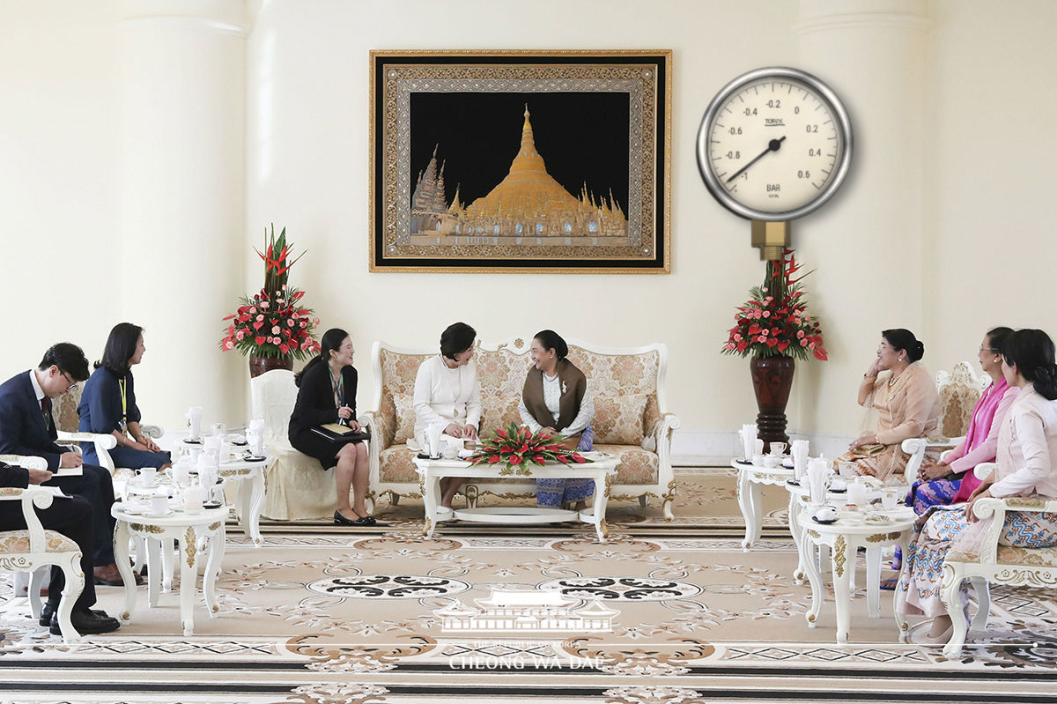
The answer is -0.95 bar
